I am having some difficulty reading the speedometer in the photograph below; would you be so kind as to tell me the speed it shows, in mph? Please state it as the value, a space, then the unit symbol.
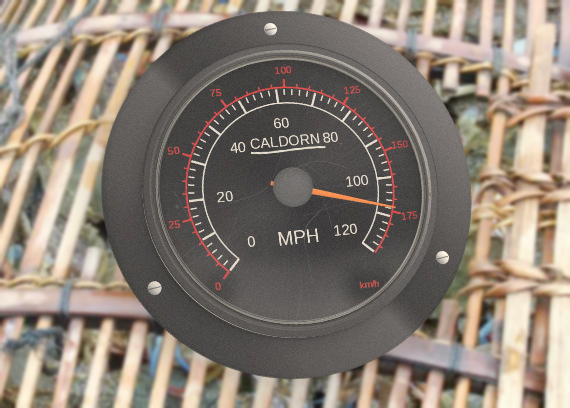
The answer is 108 mph
